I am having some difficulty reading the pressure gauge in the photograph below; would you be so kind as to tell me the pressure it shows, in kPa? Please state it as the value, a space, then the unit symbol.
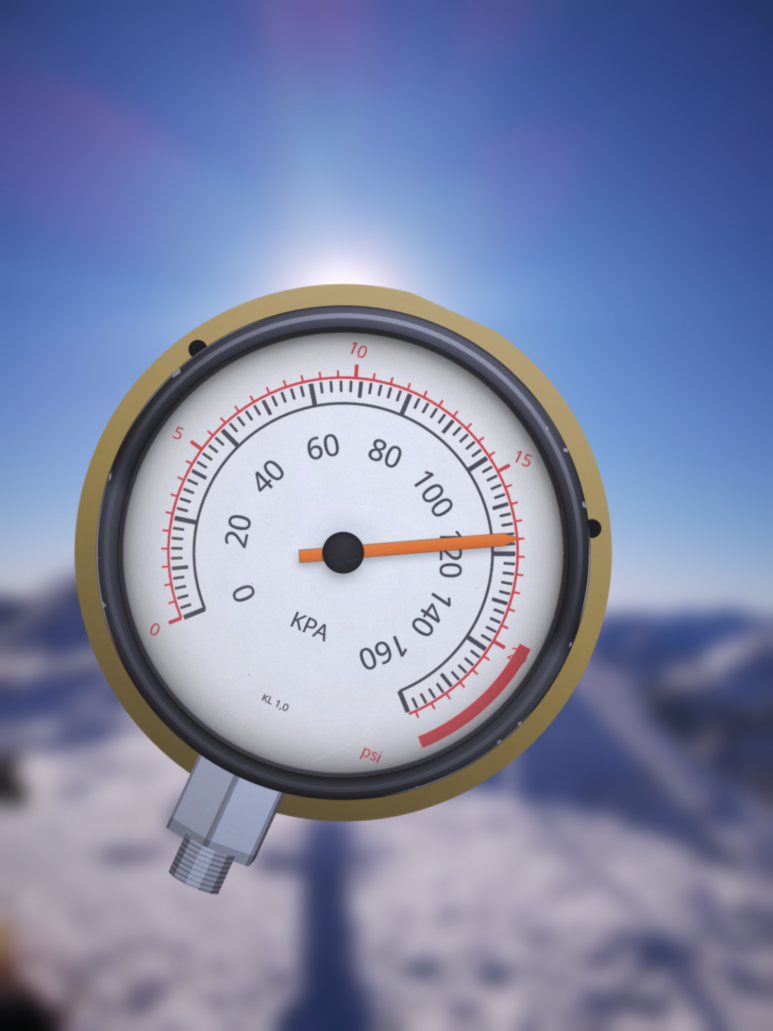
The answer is 117 kPa
